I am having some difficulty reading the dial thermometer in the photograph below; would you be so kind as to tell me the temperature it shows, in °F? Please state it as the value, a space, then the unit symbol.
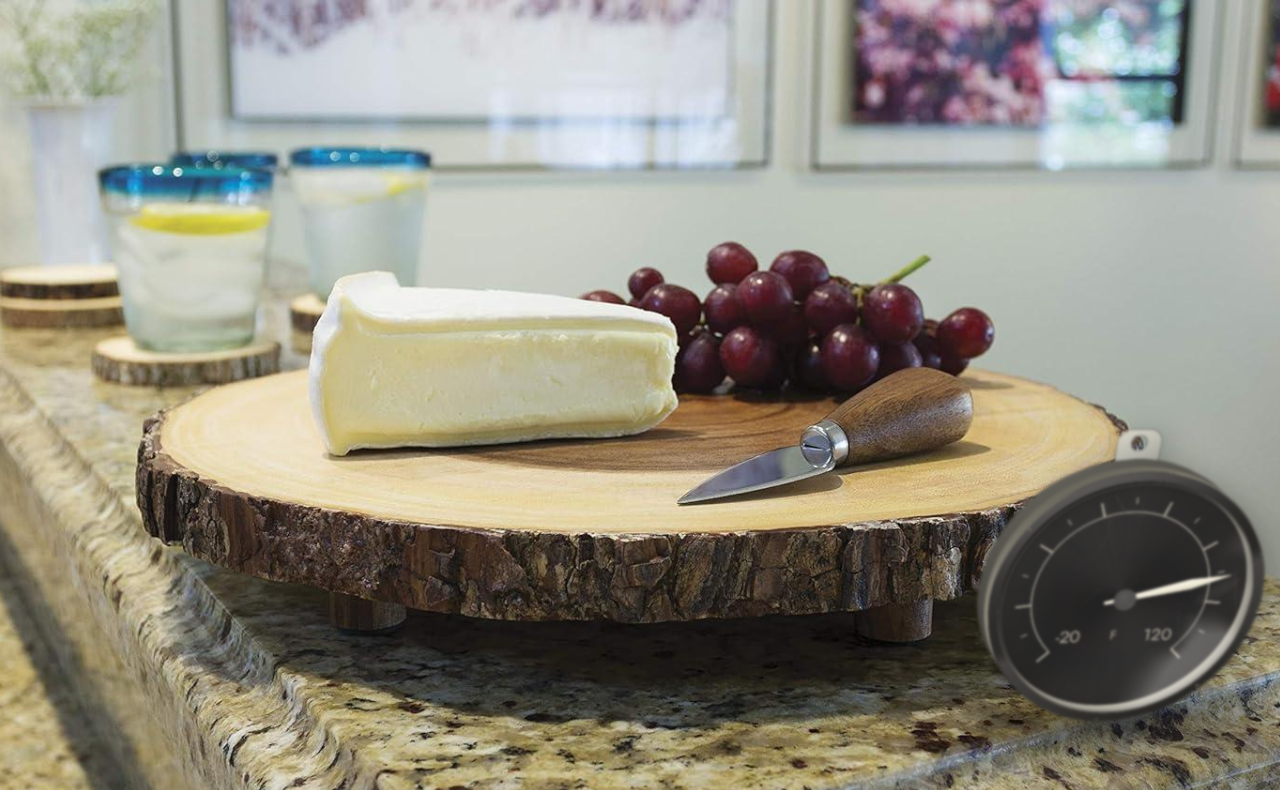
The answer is 90 °F
